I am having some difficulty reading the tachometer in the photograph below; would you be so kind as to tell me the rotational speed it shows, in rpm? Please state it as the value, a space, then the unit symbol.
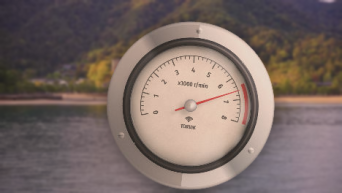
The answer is 6600 rpm
